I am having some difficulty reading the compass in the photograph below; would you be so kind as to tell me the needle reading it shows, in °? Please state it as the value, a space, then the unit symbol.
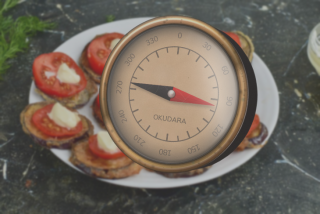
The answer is 97.5 °
